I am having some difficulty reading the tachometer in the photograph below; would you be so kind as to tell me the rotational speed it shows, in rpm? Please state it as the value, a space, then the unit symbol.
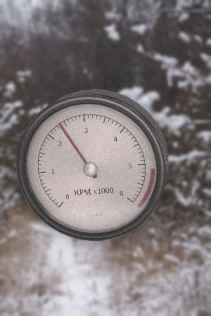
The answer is 2400 rpm
